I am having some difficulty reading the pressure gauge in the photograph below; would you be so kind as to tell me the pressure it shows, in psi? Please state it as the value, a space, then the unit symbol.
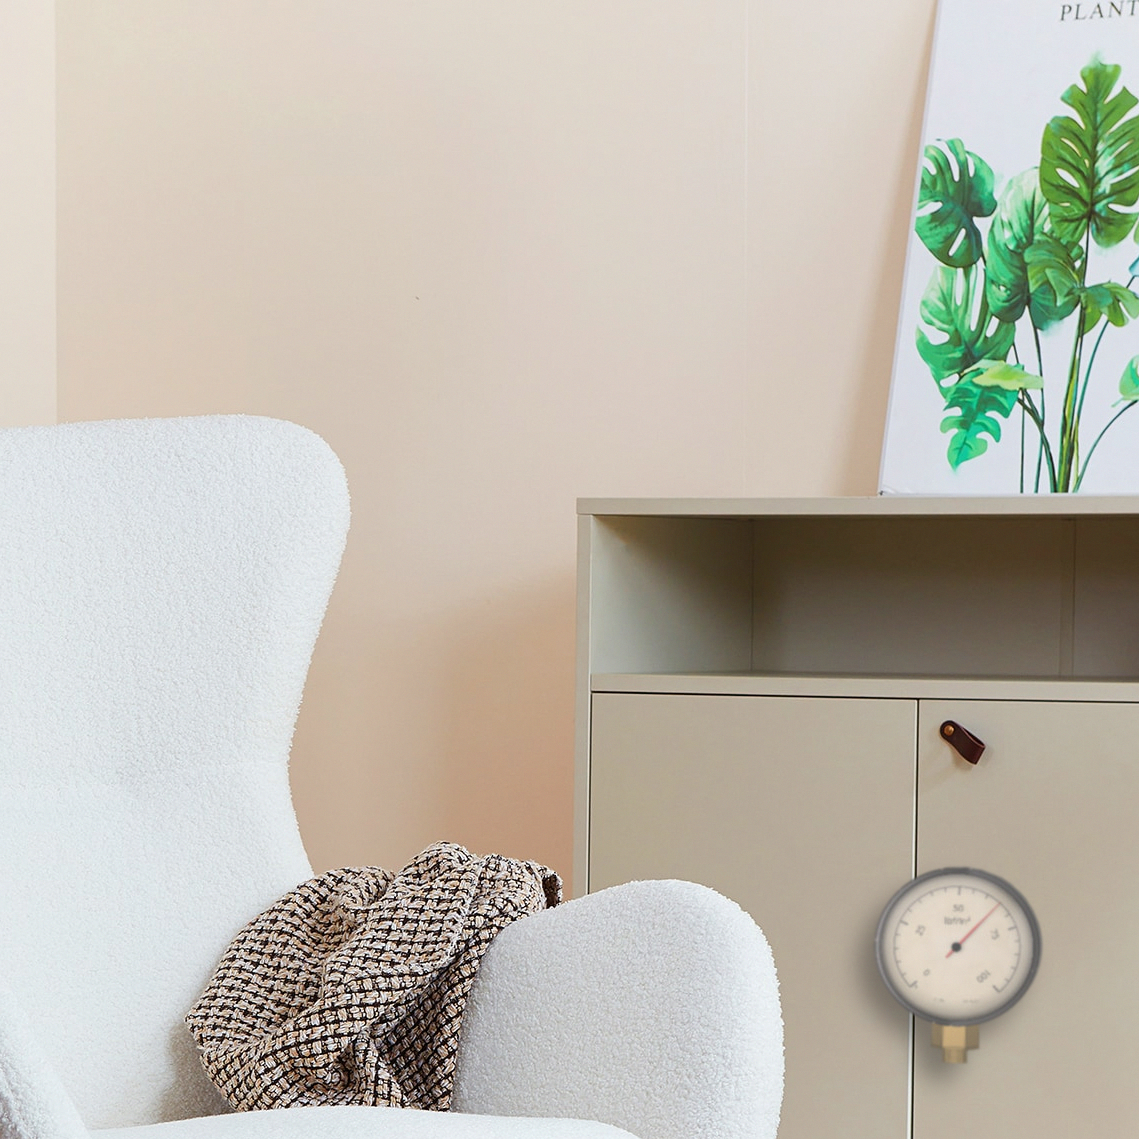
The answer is 65 psi
